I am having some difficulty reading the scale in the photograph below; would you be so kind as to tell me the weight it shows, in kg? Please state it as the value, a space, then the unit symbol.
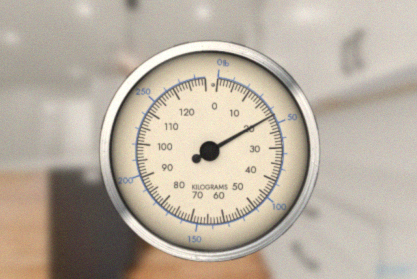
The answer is 20 kg
